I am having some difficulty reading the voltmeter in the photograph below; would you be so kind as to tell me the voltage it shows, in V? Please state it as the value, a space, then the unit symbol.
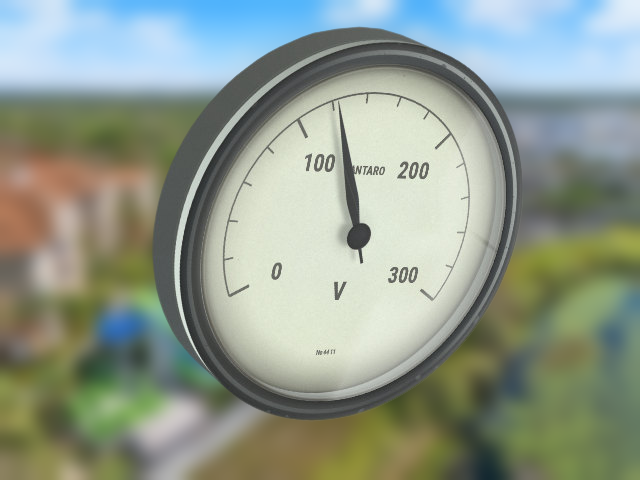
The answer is 120 V
